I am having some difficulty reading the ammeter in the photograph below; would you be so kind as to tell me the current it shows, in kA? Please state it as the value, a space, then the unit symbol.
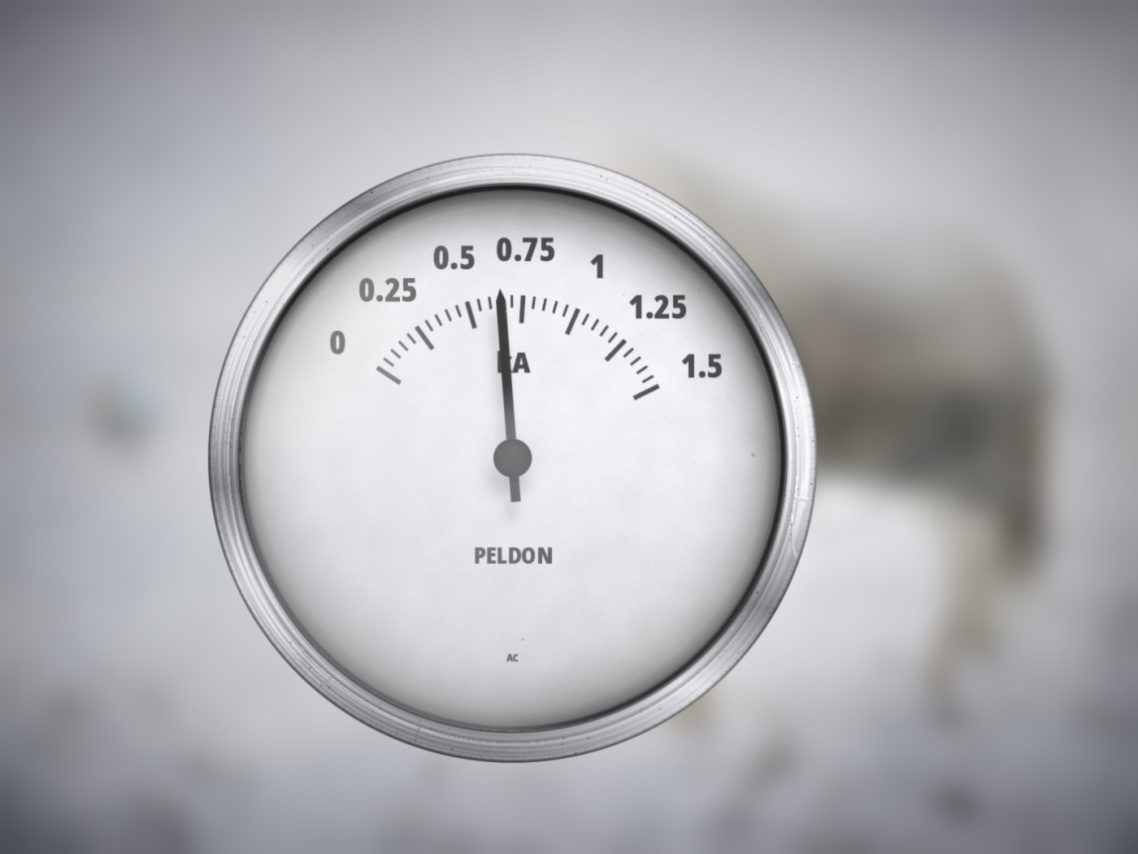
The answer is 0.65 kA
